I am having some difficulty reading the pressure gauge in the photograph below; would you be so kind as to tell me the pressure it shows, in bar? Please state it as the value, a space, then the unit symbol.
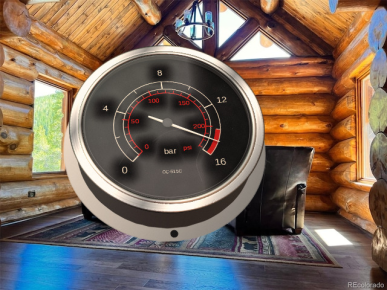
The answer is 15 bar
